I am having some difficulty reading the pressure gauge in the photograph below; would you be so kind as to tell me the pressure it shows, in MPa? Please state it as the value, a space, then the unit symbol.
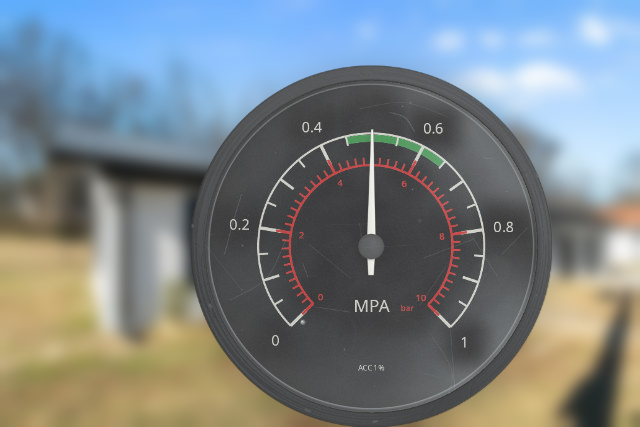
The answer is 0.5 MPa
